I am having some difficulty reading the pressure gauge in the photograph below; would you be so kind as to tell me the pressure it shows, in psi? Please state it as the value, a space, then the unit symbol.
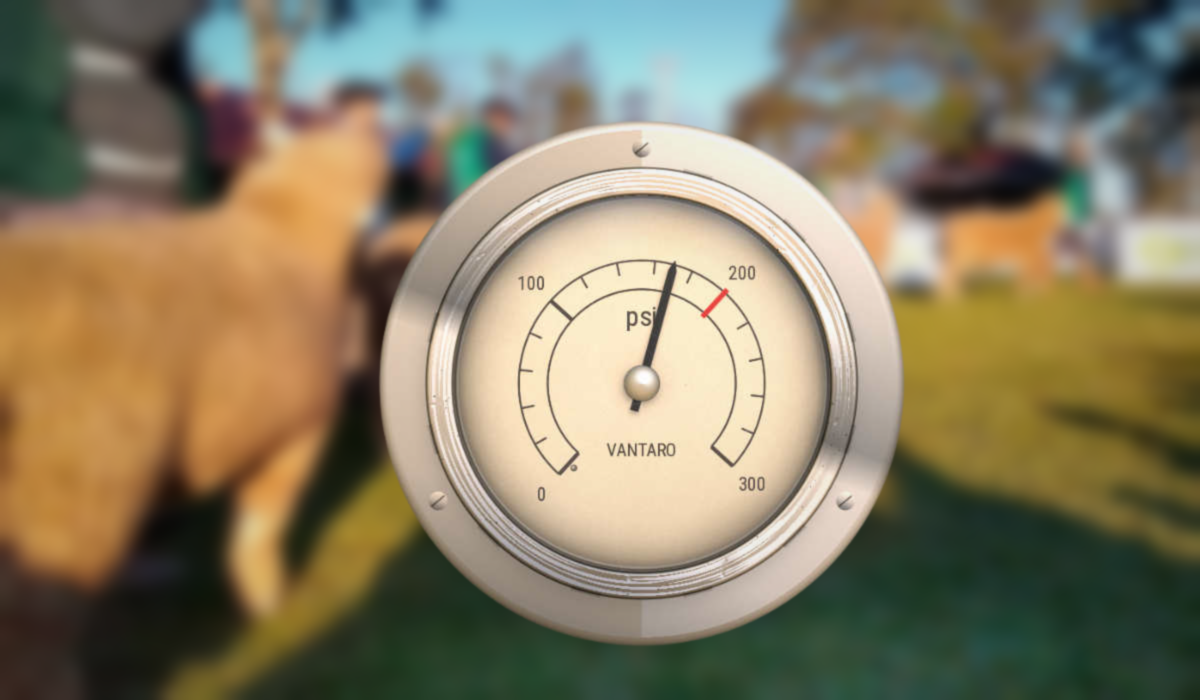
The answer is 170 psi
